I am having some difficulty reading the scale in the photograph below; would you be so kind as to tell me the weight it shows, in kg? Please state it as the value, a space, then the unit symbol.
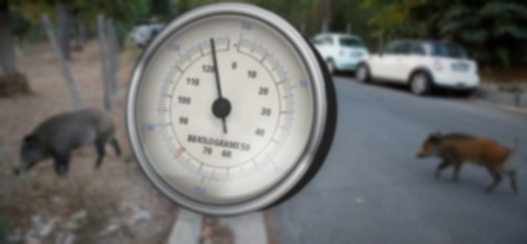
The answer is 125 kg
